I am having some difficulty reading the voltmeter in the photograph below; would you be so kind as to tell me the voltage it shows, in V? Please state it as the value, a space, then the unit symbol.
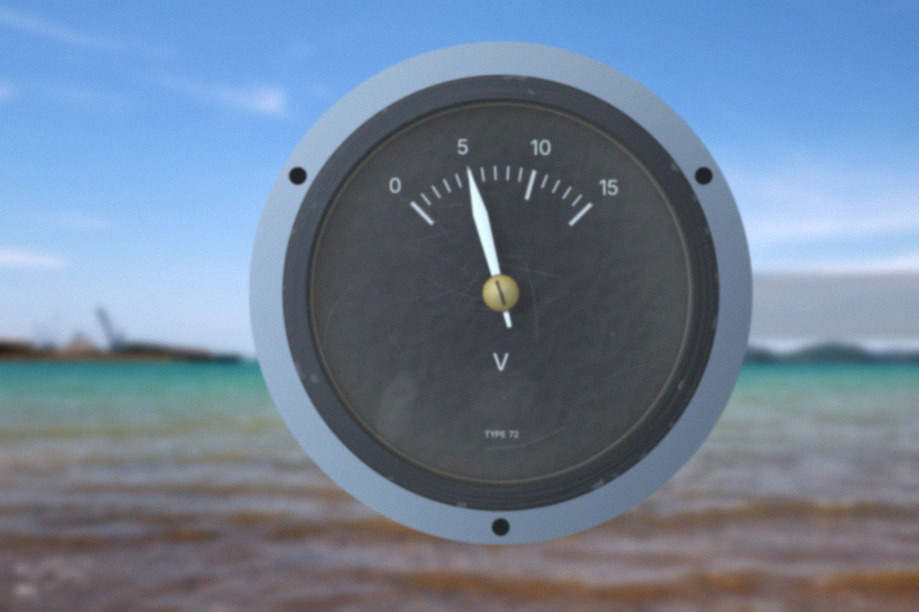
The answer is 5 V
